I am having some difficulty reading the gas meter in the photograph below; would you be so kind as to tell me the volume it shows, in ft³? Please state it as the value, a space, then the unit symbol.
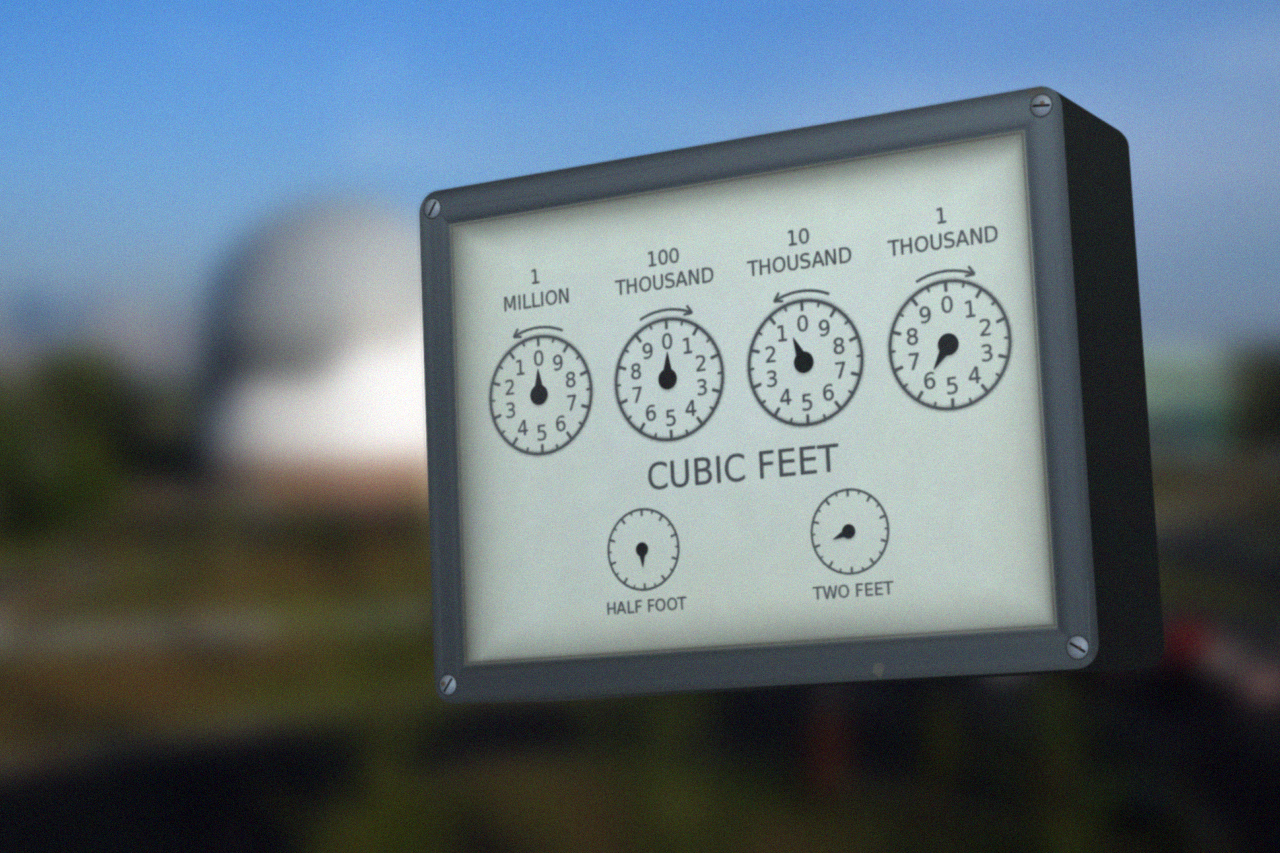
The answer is 600 ft³
